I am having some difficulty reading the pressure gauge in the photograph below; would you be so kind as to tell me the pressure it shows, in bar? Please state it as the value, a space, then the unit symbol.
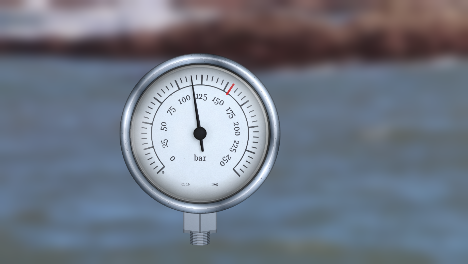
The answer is 115 bar
